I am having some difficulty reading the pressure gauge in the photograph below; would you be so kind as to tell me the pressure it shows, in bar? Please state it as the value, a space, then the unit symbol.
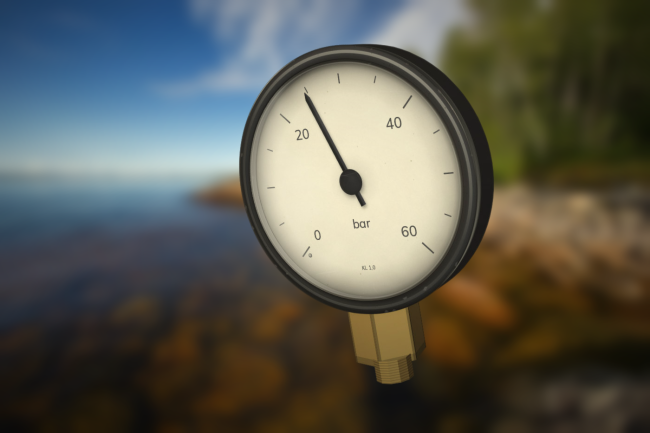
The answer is 25 bar
